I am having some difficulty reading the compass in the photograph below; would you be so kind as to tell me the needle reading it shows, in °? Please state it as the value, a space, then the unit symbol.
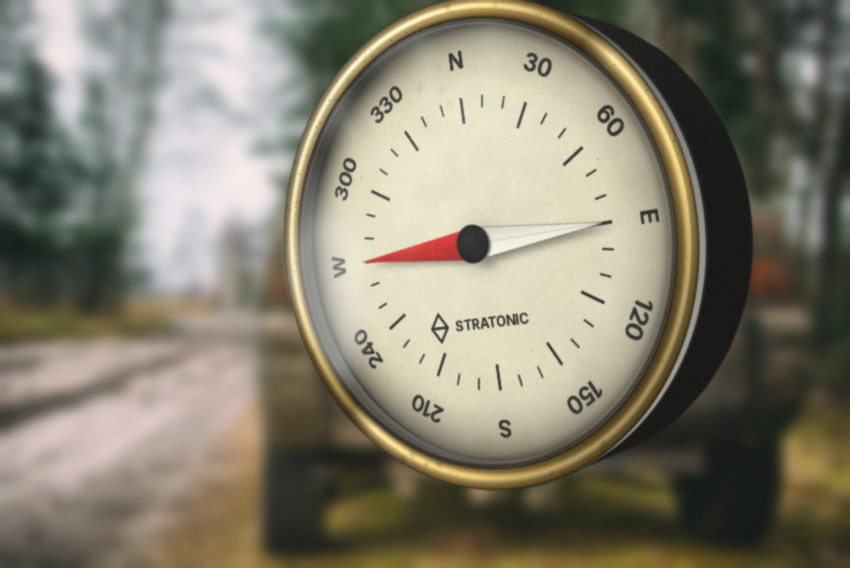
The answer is 270 °
